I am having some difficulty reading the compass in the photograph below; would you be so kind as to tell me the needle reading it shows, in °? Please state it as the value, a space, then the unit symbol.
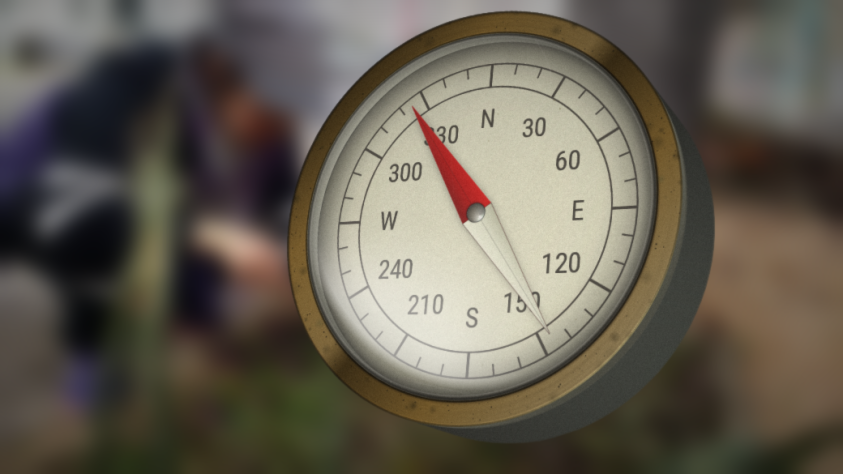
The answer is 325 °
